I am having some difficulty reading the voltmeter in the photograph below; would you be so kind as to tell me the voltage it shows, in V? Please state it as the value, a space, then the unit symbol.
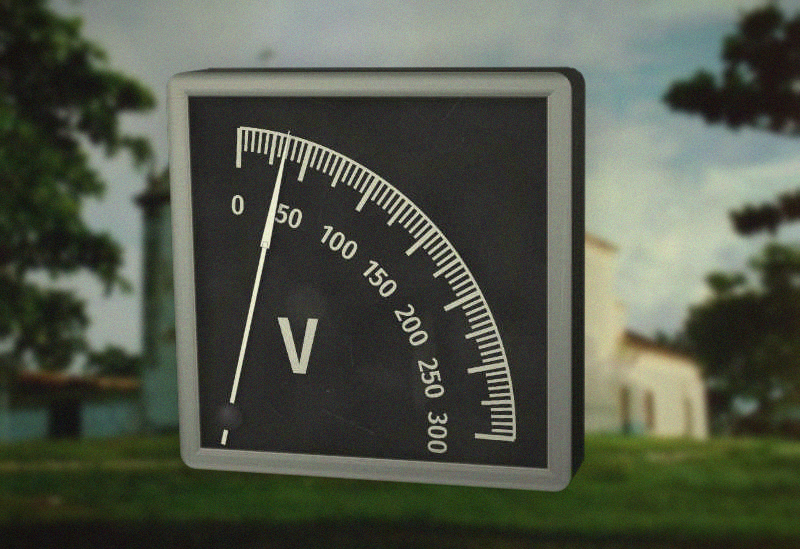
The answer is 35 V
